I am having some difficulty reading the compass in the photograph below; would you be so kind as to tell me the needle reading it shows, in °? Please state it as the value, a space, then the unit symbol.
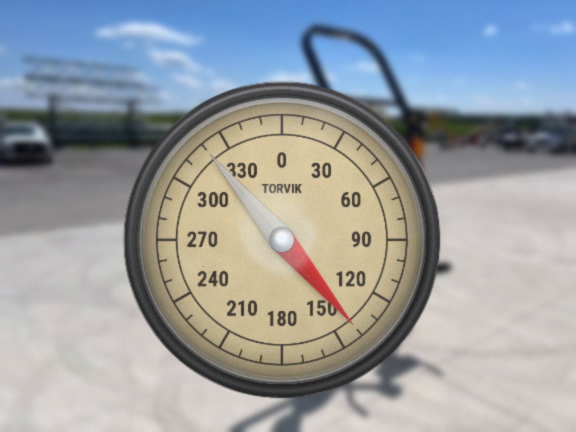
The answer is 140 °
